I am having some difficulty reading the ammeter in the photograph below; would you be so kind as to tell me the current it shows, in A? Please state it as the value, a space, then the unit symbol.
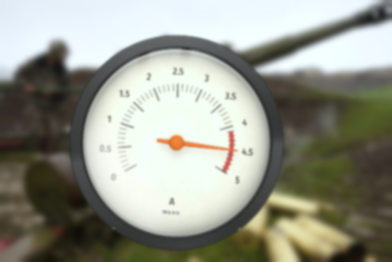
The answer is 4.5 A
